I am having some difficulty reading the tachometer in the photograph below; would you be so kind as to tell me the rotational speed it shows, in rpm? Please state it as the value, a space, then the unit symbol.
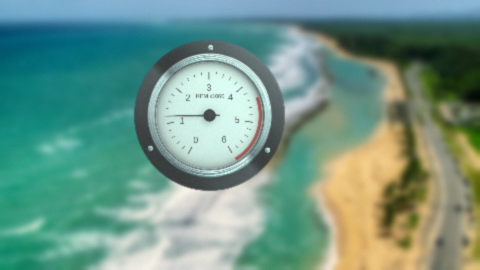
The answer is 1200 rpm
